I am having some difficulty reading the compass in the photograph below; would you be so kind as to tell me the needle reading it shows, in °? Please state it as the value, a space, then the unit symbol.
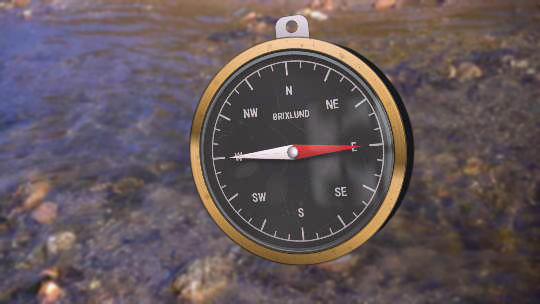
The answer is 90 °
